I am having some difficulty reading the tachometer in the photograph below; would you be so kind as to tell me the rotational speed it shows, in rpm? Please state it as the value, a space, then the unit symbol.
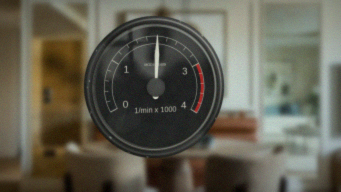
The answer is 2000 rpm
